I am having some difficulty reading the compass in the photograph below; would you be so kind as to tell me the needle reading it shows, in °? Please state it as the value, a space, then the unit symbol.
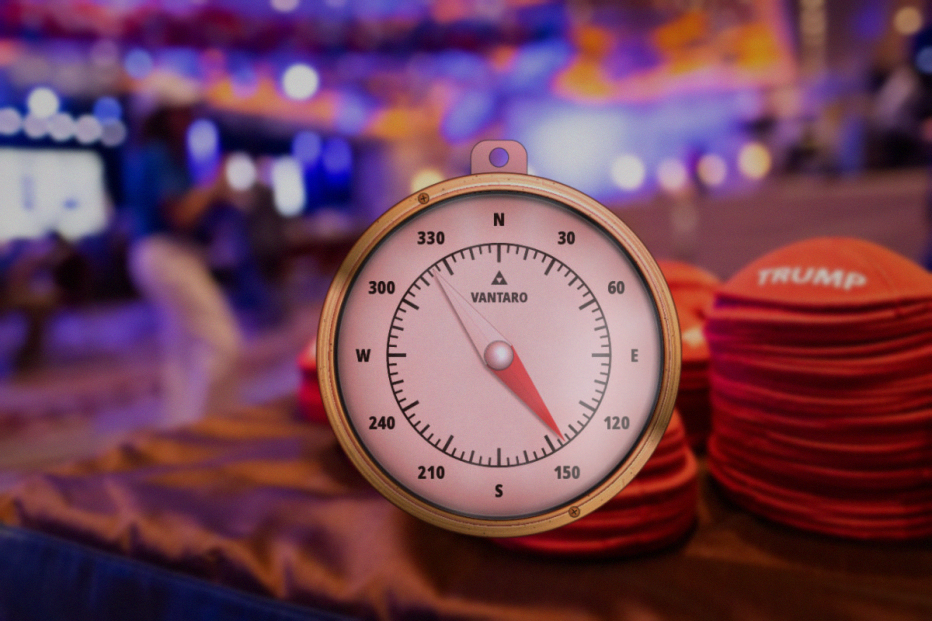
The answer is 142.5 °
